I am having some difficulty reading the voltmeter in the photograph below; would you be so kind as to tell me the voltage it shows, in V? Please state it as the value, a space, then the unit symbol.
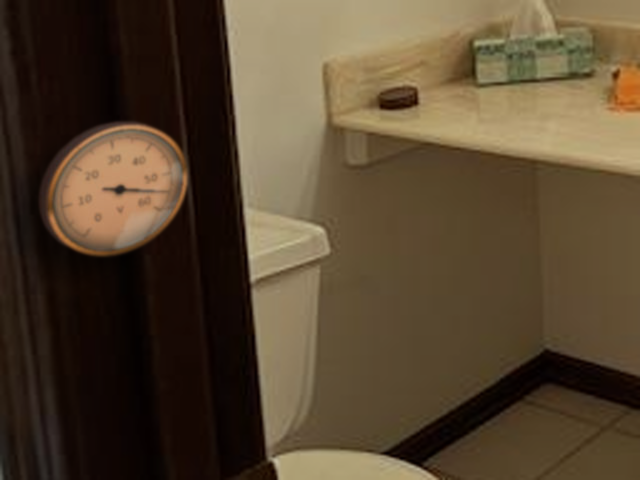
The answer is 55 V
